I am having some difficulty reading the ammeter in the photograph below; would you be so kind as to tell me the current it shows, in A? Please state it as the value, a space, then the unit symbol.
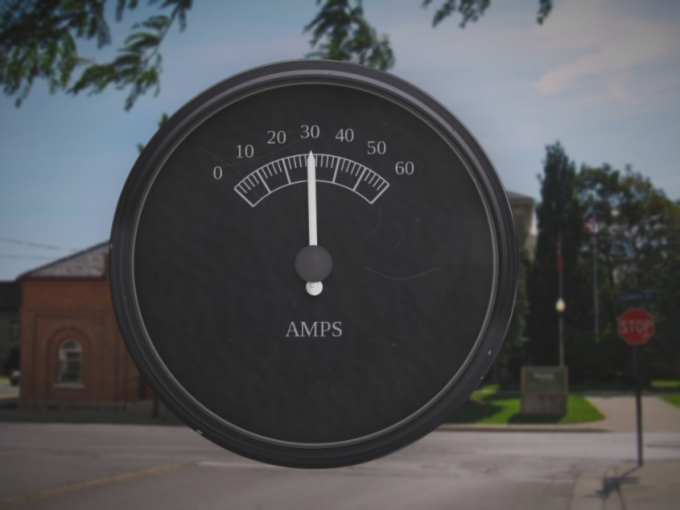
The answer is 30 A
